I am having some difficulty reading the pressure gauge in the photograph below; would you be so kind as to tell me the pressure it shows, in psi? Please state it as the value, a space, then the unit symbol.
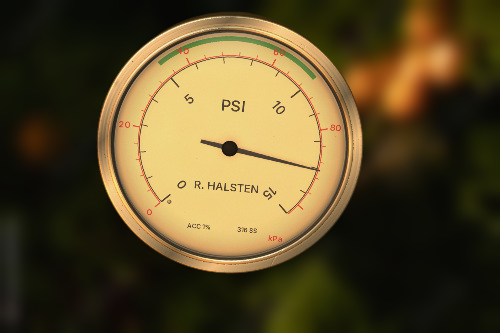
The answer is 13 psi
